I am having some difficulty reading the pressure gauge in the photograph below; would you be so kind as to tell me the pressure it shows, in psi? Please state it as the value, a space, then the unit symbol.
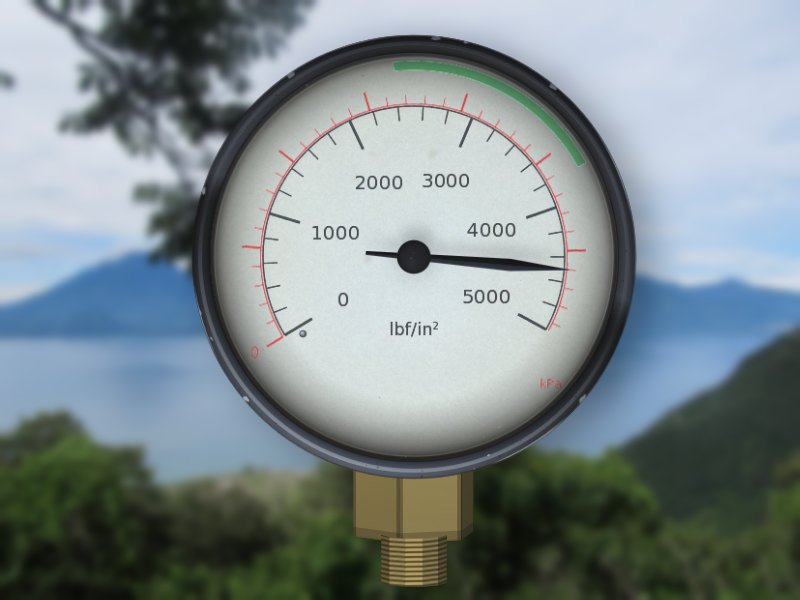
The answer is 4500 psi
